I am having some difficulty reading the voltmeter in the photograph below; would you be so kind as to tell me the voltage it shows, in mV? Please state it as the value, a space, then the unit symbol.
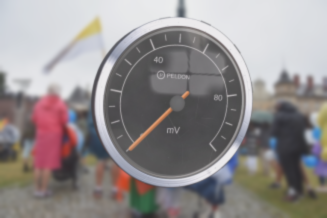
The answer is 0 mV
